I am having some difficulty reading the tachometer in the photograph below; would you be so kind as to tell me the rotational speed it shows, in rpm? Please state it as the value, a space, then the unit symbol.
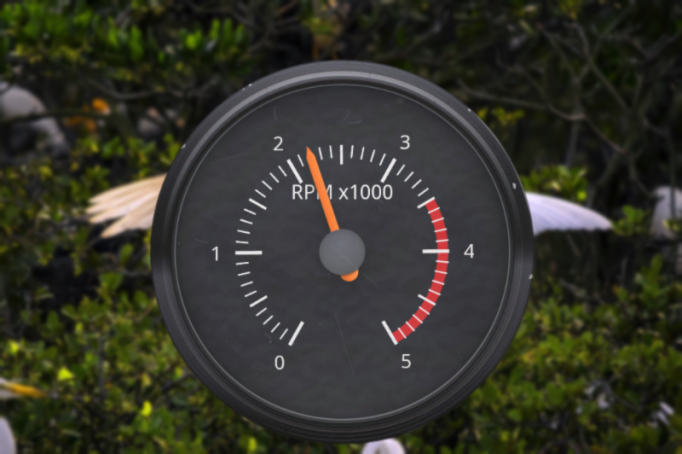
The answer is 2200 rpm
